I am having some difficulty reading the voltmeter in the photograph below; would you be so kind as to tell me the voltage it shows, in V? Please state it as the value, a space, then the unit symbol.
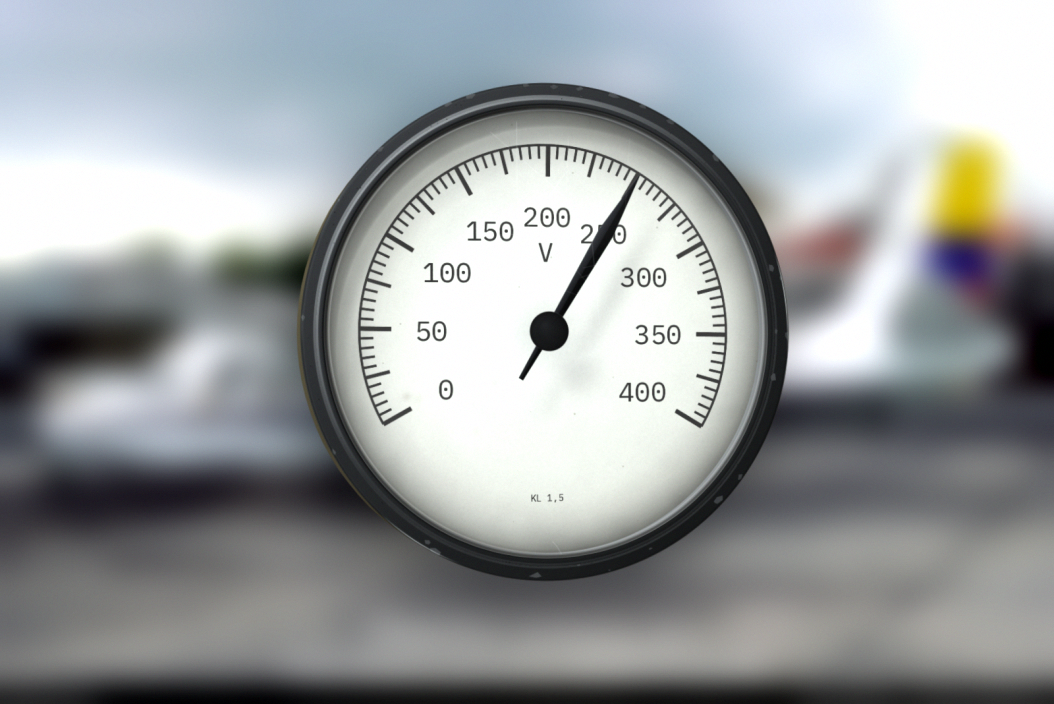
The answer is 250 V
